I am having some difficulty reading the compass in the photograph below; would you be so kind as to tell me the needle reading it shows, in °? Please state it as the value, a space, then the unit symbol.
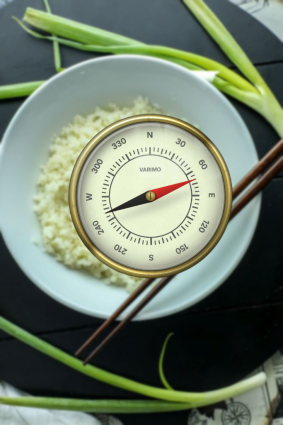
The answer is 70 °
